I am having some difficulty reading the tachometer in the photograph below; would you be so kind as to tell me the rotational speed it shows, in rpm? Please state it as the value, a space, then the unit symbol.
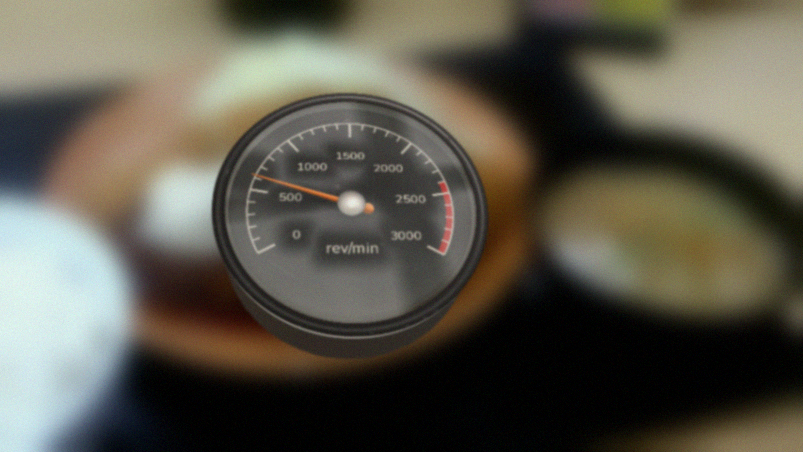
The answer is 600 rpm
